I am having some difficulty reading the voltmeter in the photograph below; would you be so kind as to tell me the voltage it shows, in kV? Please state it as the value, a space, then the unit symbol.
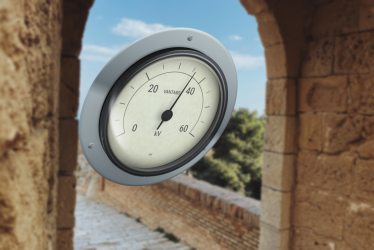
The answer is 35 kV
